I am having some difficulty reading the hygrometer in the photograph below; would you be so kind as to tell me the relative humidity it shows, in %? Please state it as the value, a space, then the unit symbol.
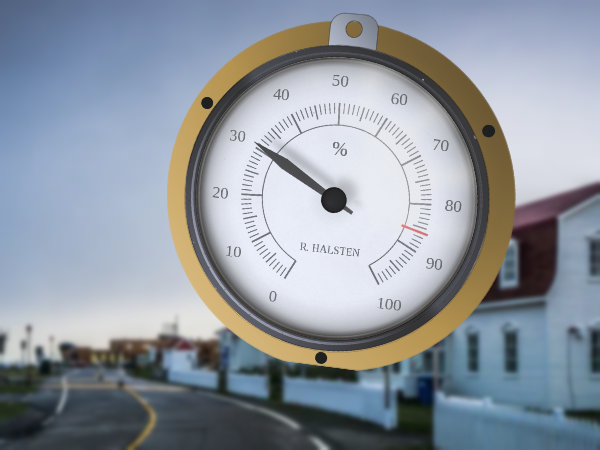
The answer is 31 %
